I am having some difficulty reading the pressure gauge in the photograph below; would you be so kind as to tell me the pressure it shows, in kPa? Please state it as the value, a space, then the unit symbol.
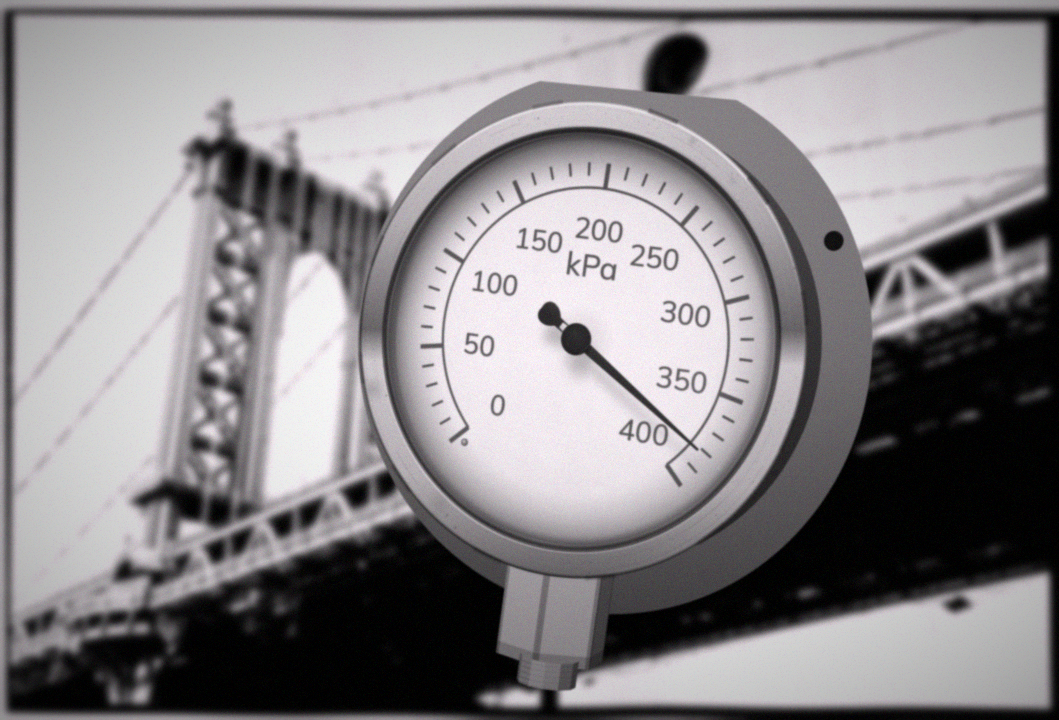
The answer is 380 kPa
